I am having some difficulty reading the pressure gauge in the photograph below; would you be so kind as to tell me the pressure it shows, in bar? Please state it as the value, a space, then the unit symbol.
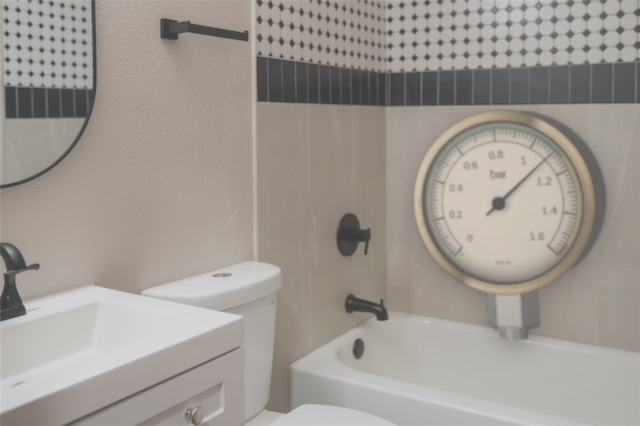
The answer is 1.1 bar
